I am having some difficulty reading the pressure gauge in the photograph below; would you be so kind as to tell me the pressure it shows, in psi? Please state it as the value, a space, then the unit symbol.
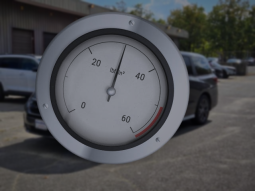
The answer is 30 psi
